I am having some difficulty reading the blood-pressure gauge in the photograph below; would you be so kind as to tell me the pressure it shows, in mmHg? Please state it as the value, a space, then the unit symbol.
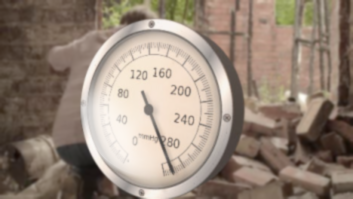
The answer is 290 mmHg
